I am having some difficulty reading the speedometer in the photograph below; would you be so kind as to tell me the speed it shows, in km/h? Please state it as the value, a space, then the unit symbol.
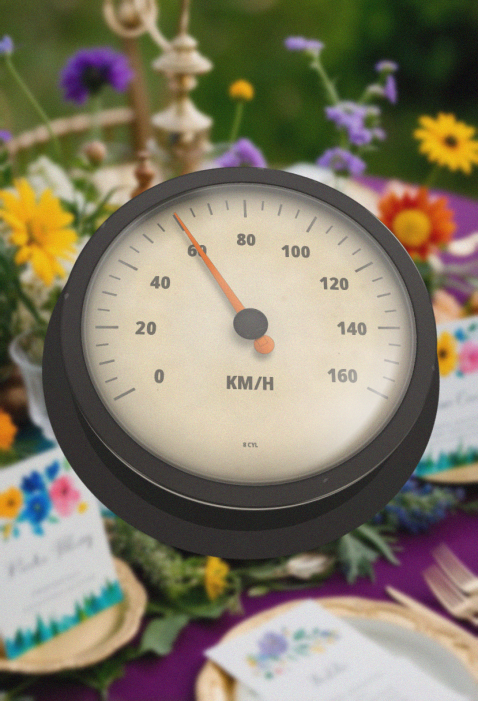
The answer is 60 km/h
